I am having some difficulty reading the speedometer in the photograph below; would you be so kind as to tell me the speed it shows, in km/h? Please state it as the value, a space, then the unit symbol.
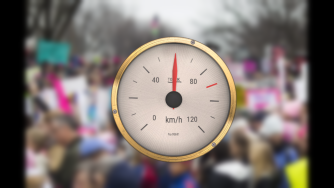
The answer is 60 km/h
